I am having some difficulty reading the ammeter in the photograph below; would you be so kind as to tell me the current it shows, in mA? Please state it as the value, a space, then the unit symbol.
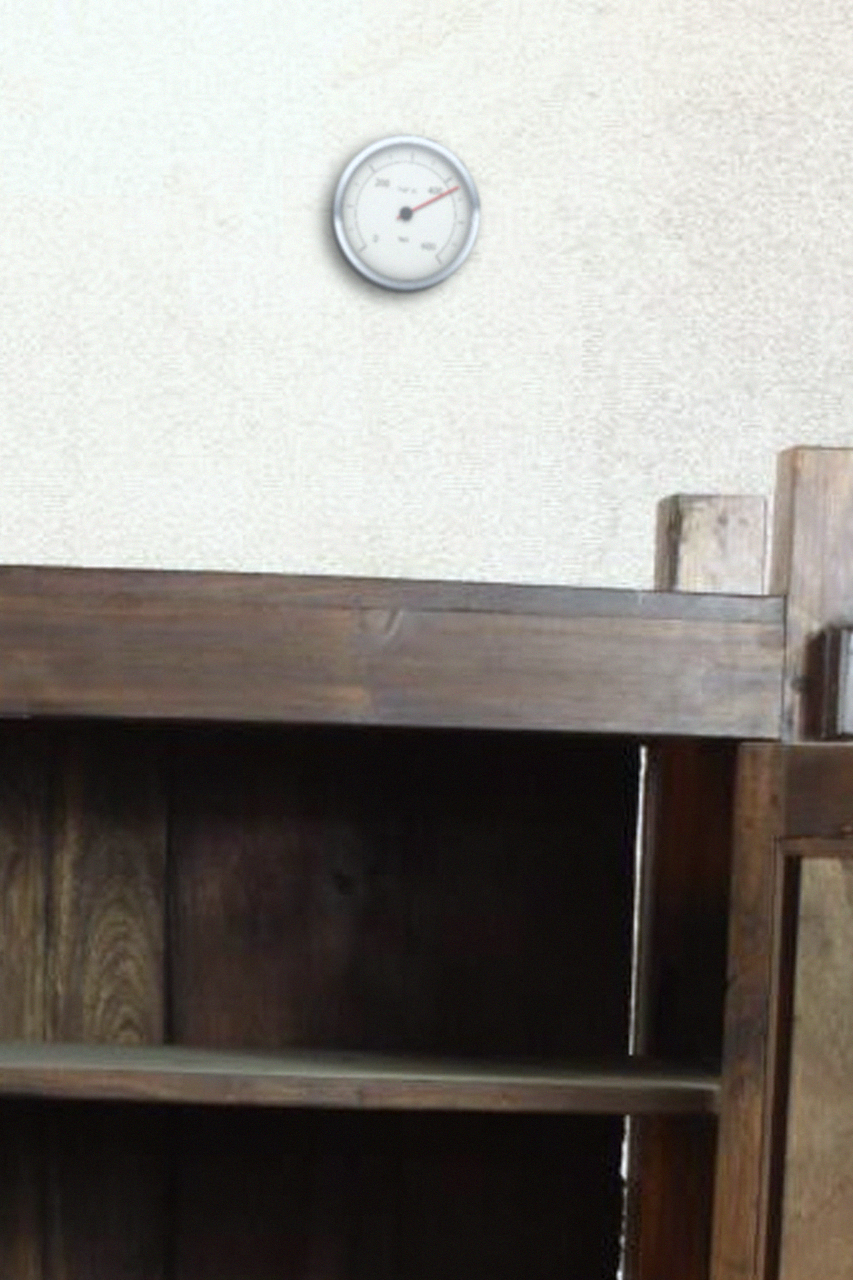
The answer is 425 mA
